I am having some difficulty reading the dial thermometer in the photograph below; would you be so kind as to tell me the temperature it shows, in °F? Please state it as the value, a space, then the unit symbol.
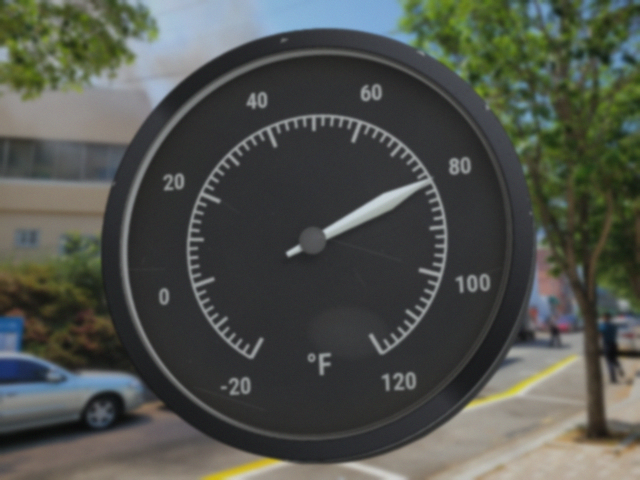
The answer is 80 °F
